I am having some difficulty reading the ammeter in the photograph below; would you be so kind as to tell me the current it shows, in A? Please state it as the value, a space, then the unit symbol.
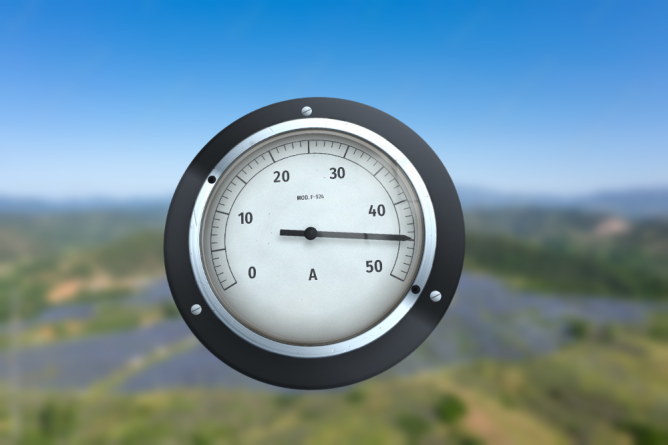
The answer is 45 A
